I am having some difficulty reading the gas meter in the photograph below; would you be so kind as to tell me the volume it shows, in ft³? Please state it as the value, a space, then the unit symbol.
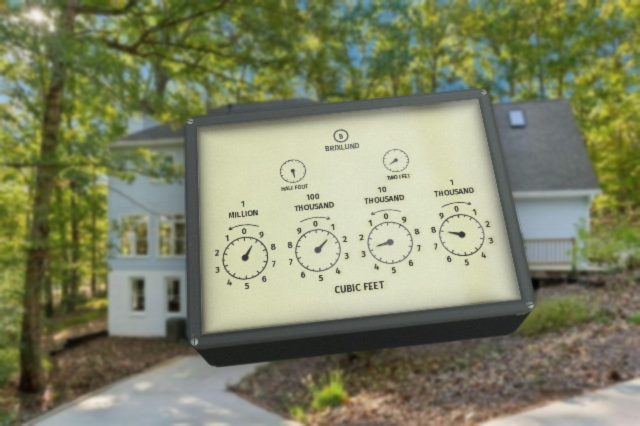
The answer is 912800 ft³
